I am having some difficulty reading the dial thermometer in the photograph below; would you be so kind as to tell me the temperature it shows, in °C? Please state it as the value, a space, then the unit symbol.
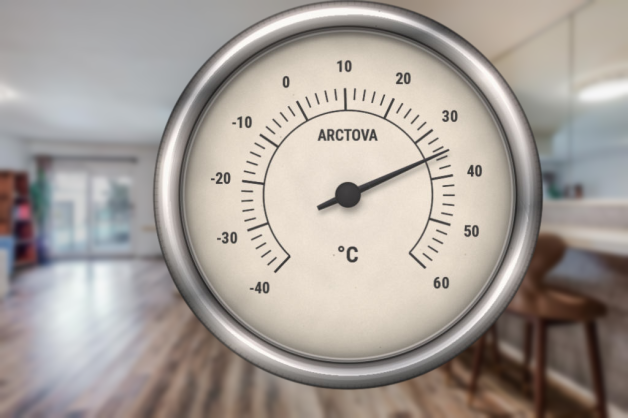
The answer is 35 °C
